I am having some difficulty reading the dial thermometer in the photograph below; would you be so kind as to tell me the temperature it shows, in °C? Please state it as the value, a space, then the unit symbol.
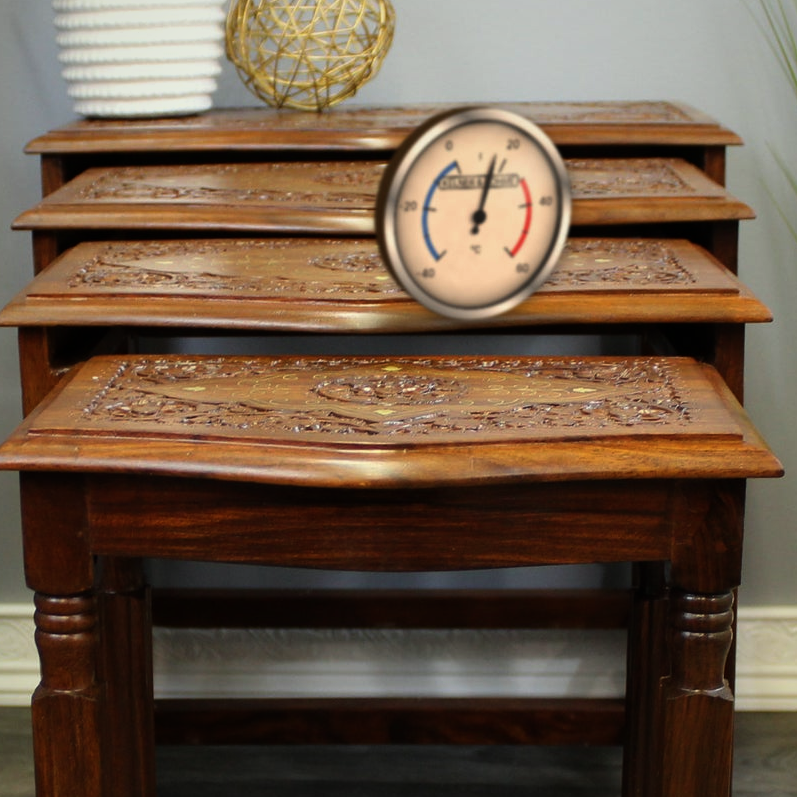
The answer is 15 °C
